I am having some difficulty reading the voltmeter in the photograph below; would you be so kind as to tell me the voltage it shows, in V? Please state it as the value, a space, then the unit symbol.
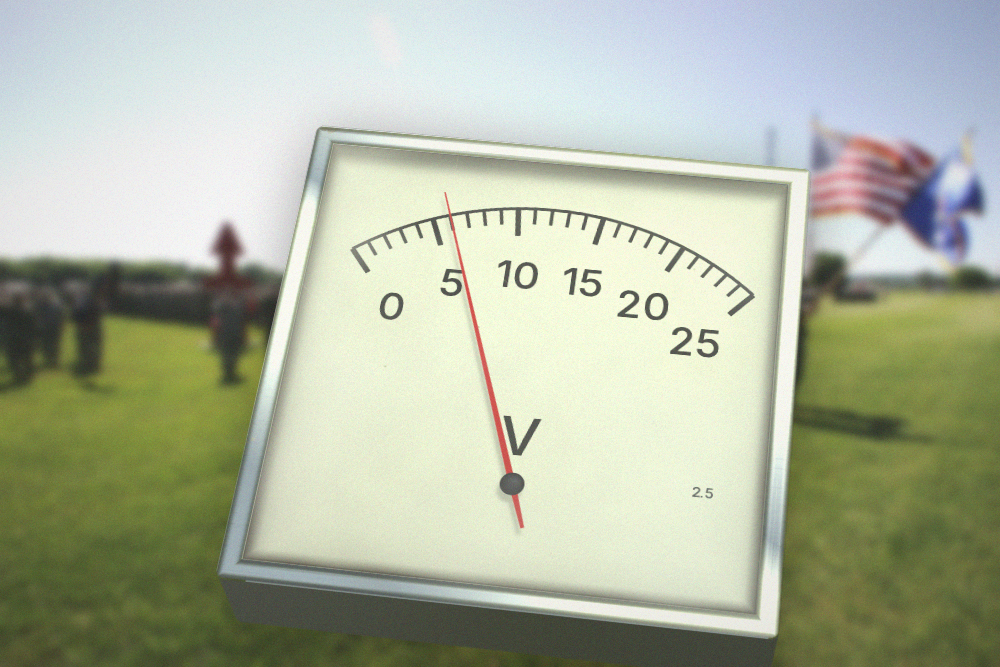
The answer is 6 V
